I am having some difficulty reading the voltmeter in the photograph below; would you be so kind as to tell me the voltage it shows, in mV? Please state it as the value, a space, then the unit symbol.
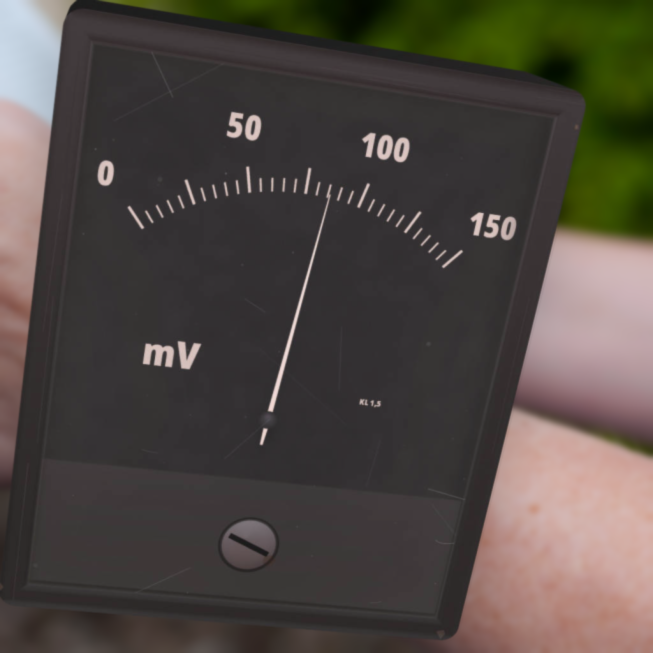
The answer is 85 mV
